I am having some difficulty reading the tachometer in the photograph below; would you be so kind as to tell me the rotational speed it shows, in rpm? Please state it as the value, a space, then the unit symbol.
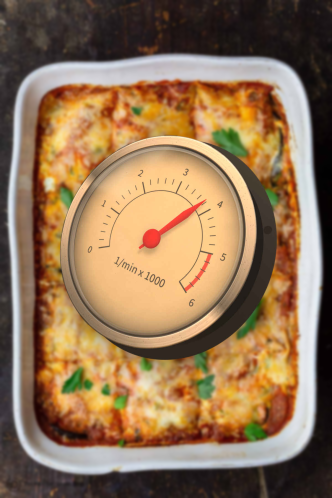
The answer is 3800 rpm
